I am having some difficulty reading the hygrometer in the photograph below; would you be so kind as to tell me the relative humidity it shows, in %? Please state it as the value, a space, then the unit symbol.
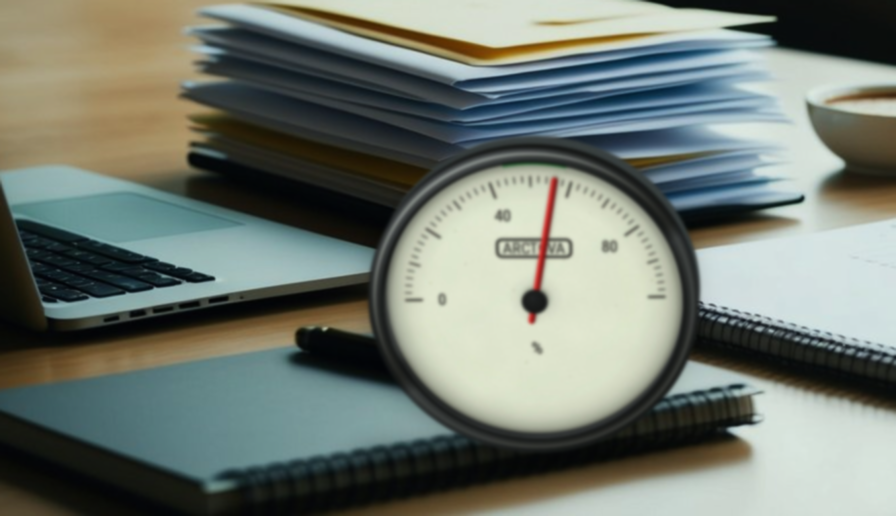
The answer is 56 %
